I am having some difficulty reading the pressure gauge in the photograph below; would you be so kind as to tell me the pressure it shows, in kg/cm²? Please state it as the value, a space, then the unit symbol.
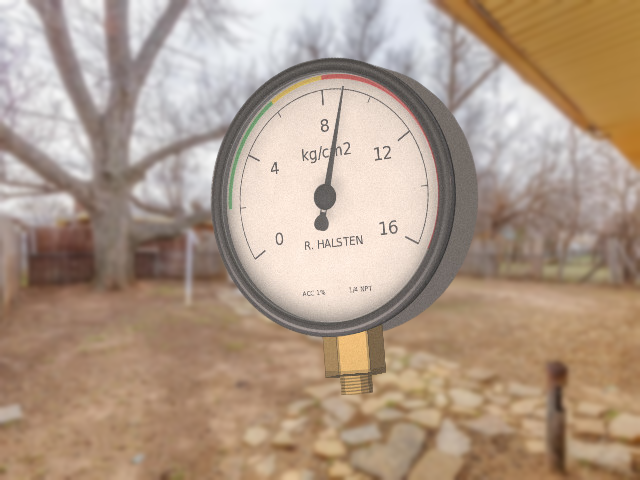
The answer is 9 kg/cm²
